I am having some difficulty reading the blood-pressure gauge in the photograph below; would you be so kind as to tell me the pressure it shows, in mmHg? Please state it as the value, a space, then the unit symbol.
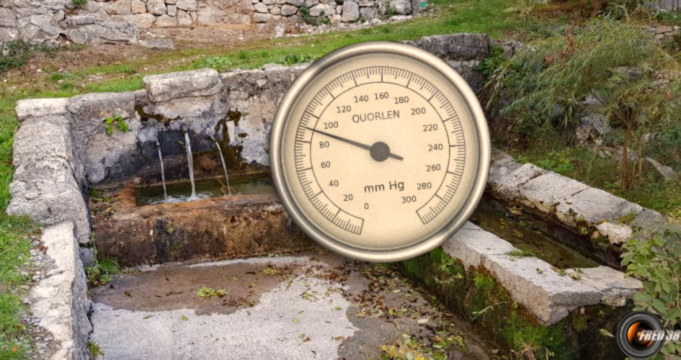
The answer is 90 mmHg
